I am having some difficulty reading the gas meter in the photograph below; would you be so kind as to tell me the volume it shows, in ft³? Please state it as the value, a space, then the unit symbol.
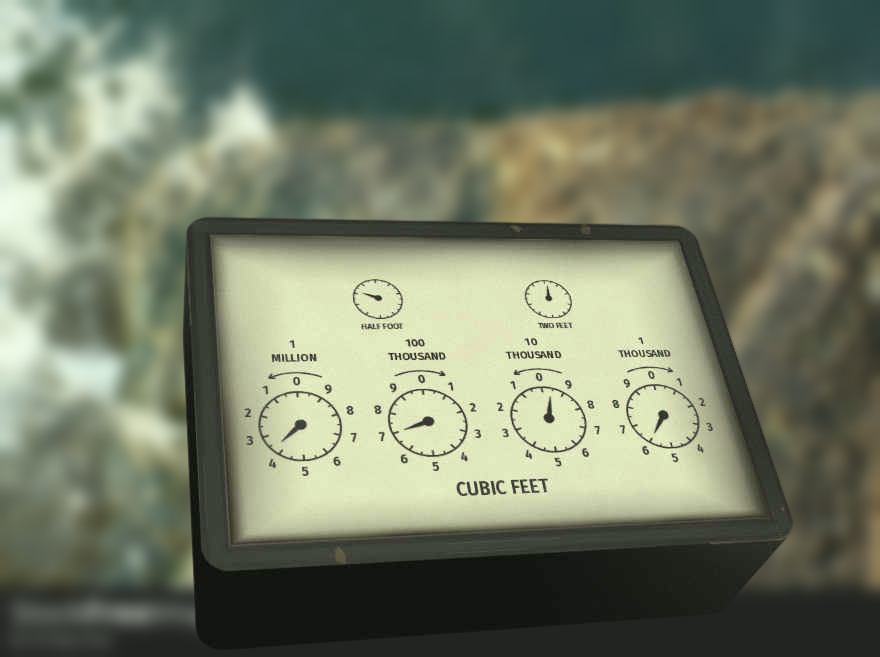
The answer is 369600 ft³
